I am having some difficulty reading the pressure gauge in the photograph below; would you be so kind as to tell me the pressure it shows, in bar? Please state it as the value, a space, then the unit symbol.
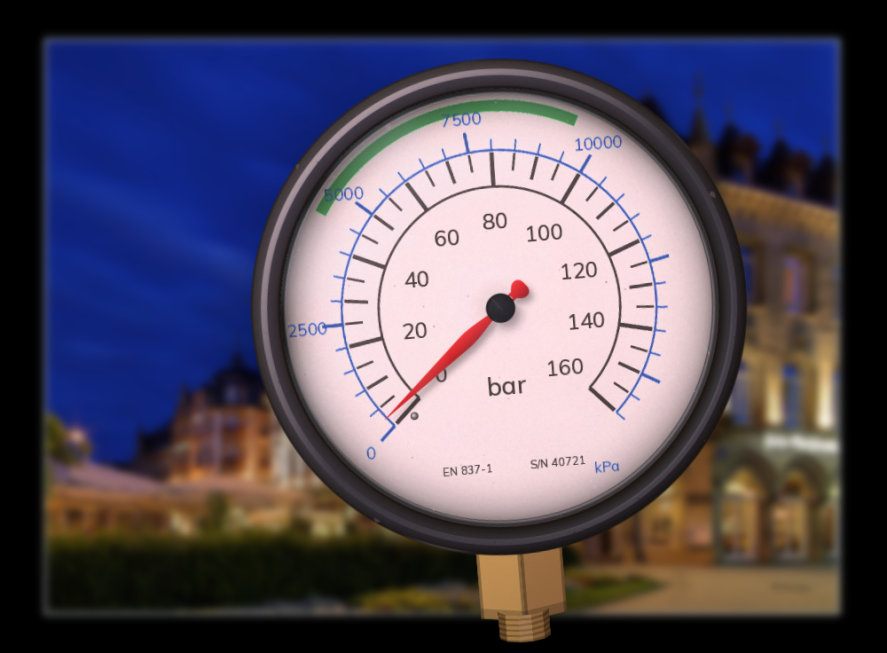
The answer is 2.5 bar
